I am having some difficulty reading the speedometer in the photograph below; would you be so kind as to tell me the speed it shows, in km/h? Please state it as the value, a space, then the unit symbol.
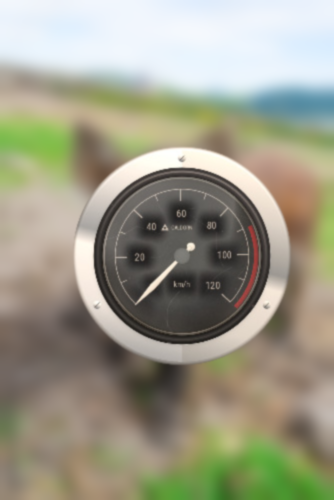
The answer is 0 km/h
